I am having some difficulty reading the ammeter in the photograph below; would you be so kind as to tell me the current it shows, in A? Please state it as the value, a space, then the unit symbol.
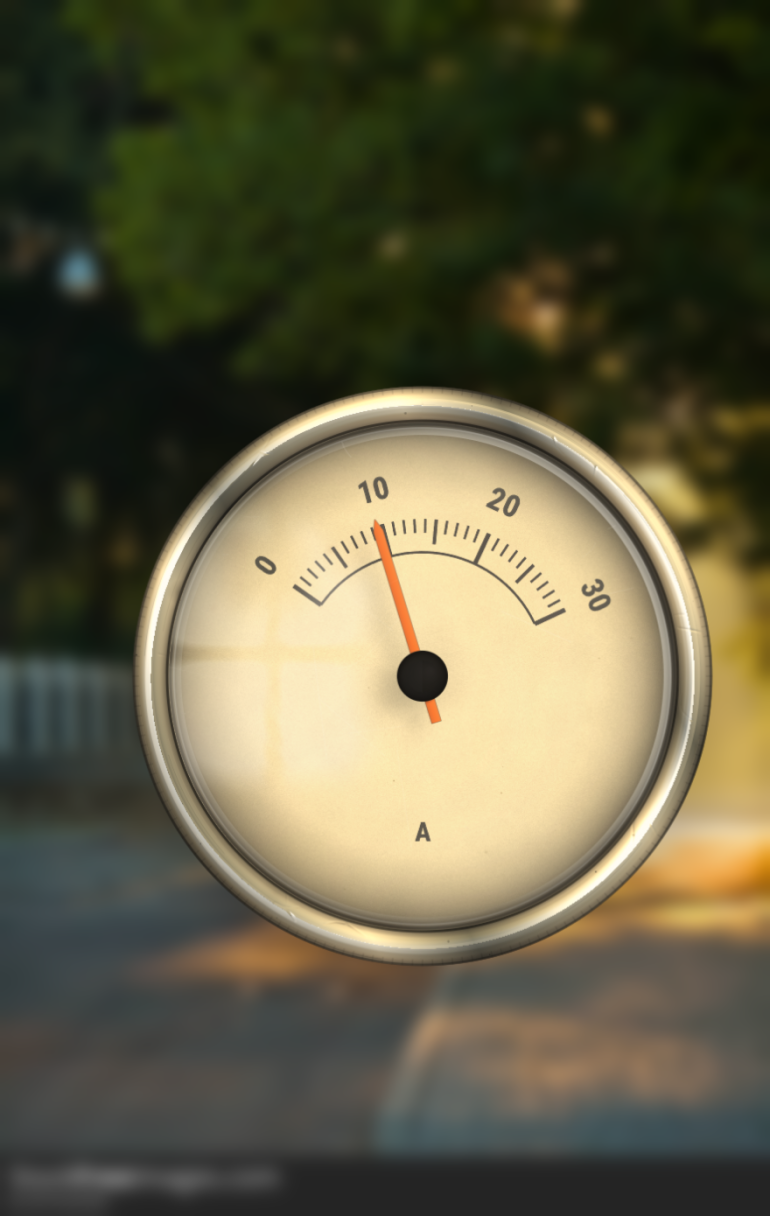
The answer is 9.5 A
